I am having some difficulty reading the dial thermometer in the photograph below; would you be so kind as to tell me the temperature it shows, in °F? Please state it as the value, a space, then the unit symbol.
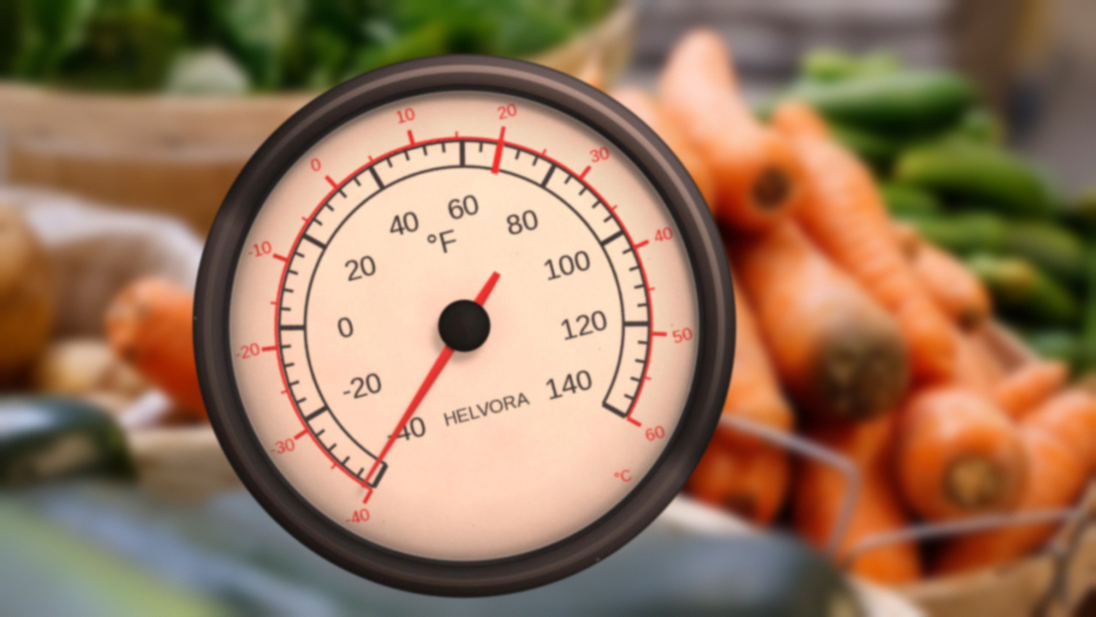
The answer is -38 °F
